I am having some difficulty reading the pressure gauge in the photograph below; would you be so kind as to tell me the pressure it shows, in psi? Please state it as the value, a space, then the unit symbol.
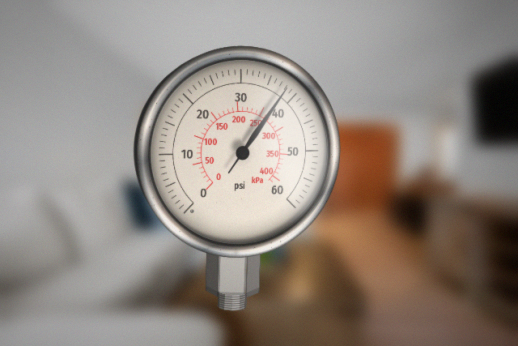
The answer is 38 psi
